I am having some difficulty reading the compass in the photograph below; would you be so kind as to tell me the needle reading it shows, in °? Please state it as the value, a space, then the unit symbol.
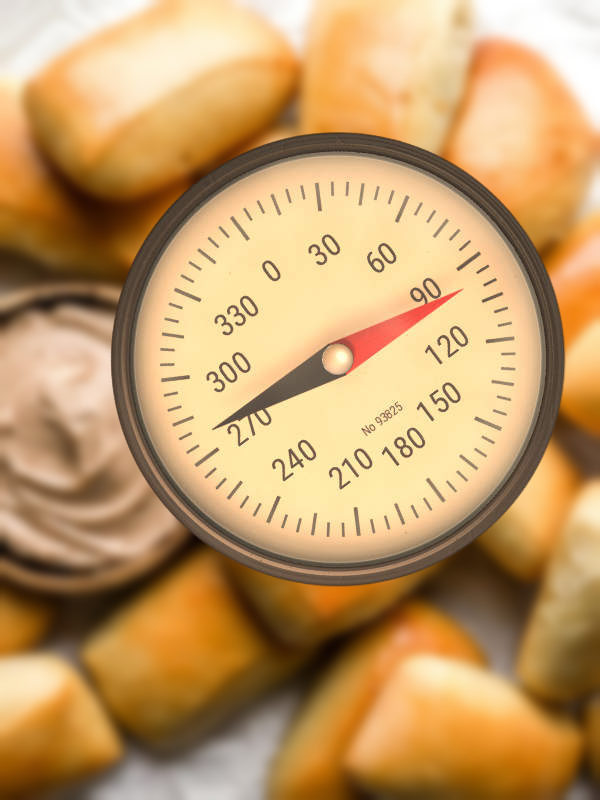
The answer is 97.5 °
